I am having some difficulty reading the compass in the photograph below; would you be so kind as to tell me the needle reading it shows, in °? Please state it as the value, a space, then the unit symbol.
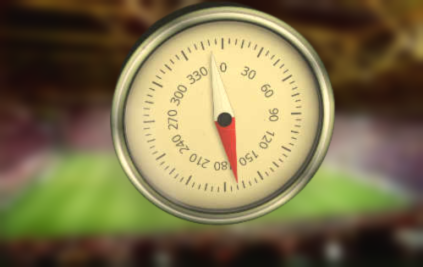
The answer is 170 °
